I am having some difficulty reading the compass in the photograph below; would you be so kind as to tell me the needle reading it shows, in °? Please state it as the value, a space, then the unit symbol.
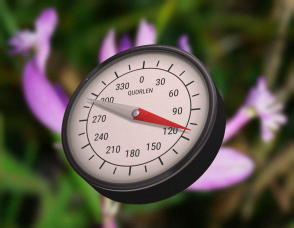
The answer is 112.5 °
